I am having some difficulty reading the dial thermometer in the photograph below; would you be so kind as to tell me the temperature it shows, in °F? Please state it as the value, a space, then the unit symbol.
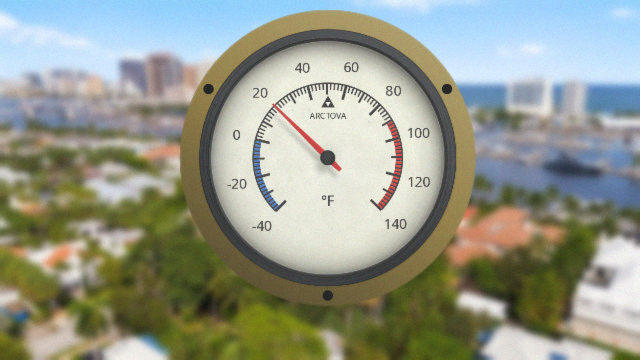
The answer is 20 °F
